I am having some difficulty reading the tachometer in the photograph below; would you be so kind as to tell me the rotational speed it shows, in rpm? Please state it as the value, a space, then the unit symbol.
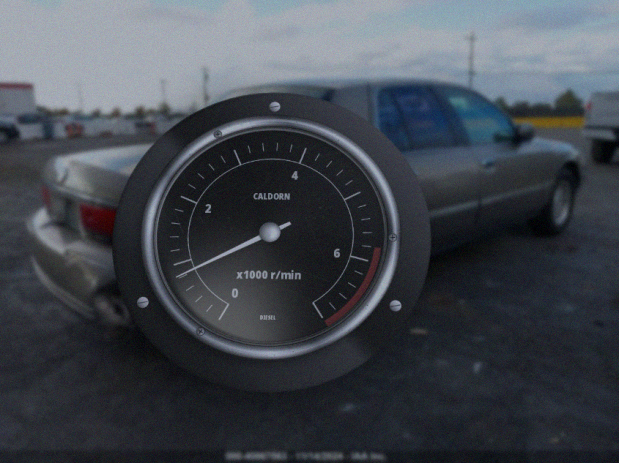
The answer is 800 rpm
